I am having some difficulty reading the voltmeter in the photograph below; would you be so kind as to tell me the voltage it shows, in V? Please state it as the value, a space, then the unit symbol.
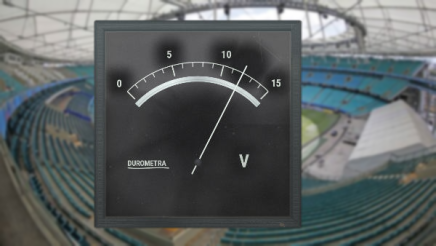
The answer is 12 V
